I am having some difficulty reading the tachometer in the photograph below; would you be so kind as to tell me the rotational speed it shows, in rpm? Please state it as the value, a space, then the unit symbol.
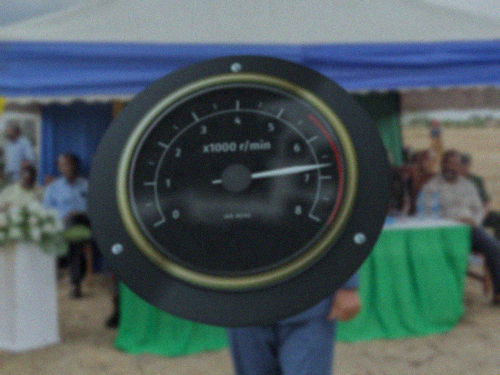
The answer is 6750 rpm
